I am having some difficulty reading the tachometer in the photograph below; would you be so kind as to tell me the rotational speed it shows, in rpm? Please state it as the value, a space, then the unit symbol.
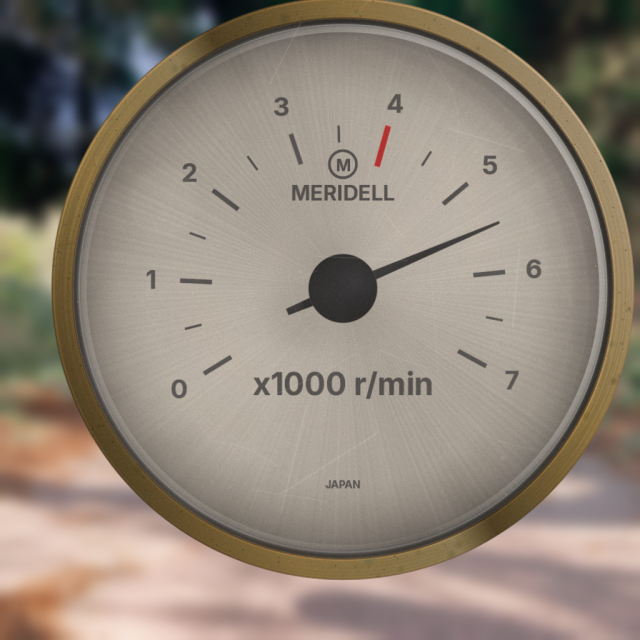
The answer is 5500 rpm
